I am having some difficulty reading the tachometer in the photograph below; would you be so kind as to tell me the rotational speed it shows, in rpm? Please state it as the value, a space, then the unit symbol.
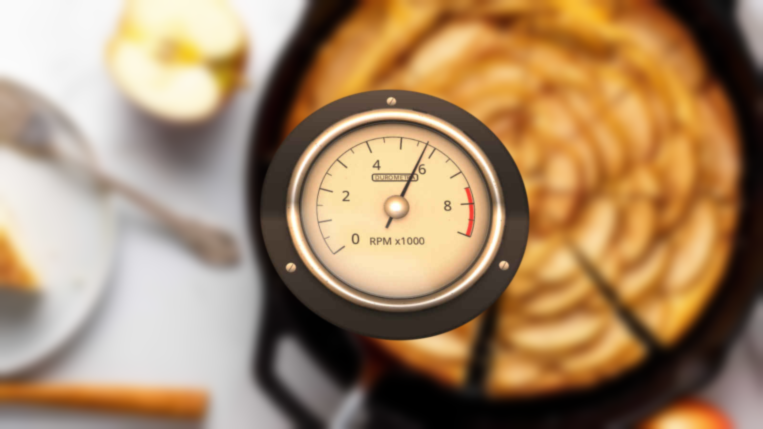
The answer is 5750 rpm
